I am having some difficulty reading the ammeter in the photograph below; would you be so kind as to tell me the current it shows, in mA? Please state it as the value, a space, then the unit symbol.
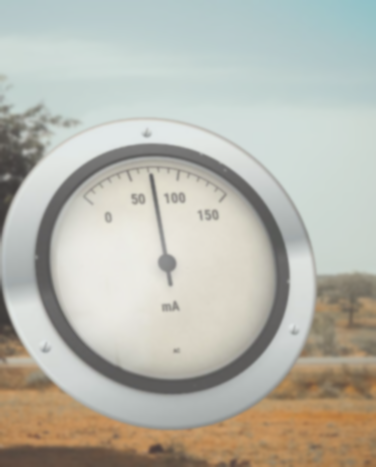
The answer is 70 mA
